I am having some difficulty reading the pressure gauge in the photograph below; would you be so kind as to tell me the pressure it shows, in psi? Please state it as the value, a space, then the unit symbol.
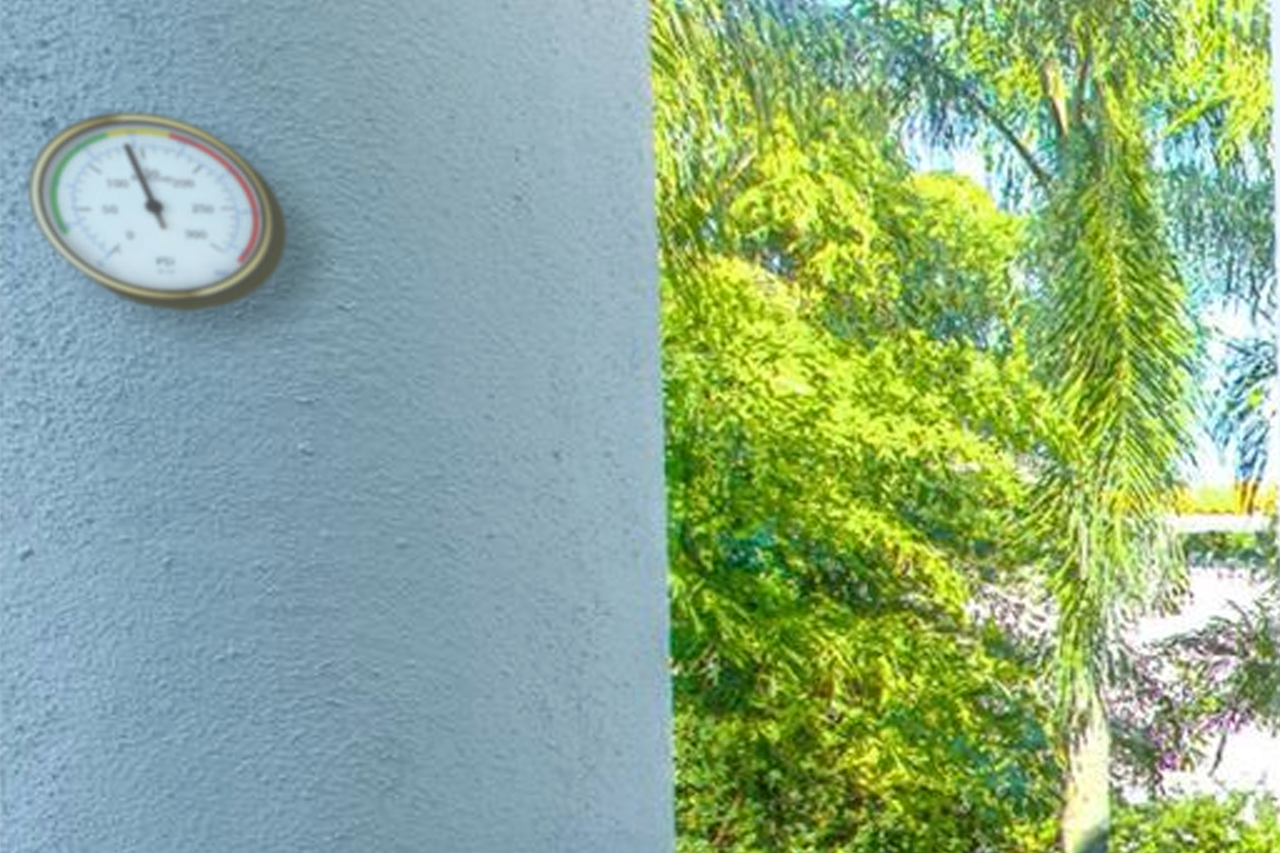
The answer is 140 psi
